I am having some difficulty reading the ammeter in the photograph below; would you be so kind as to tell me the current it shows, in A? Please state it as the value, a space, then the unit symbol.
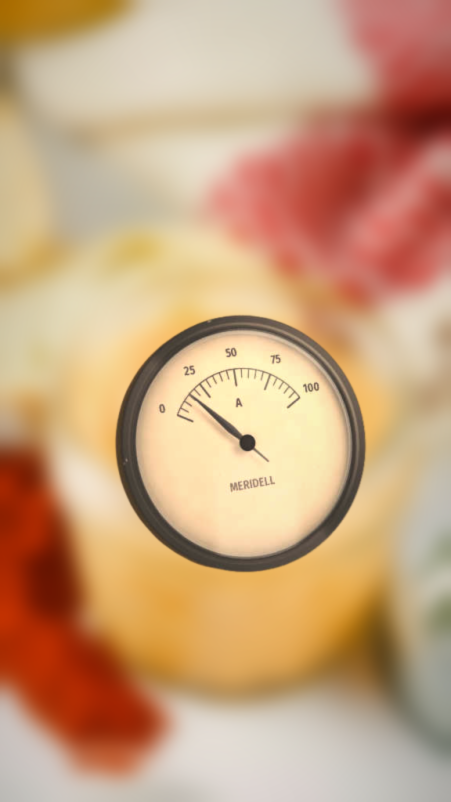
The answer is 15 A
